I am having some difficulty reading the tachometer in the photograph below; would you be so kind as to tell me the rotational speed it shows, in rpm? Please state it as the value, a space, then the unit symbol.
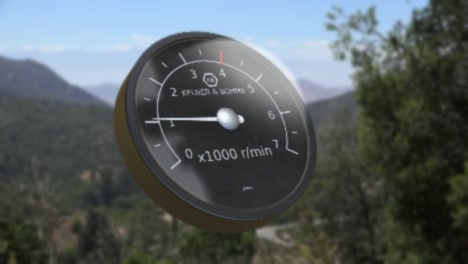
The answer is 1000 rpm
